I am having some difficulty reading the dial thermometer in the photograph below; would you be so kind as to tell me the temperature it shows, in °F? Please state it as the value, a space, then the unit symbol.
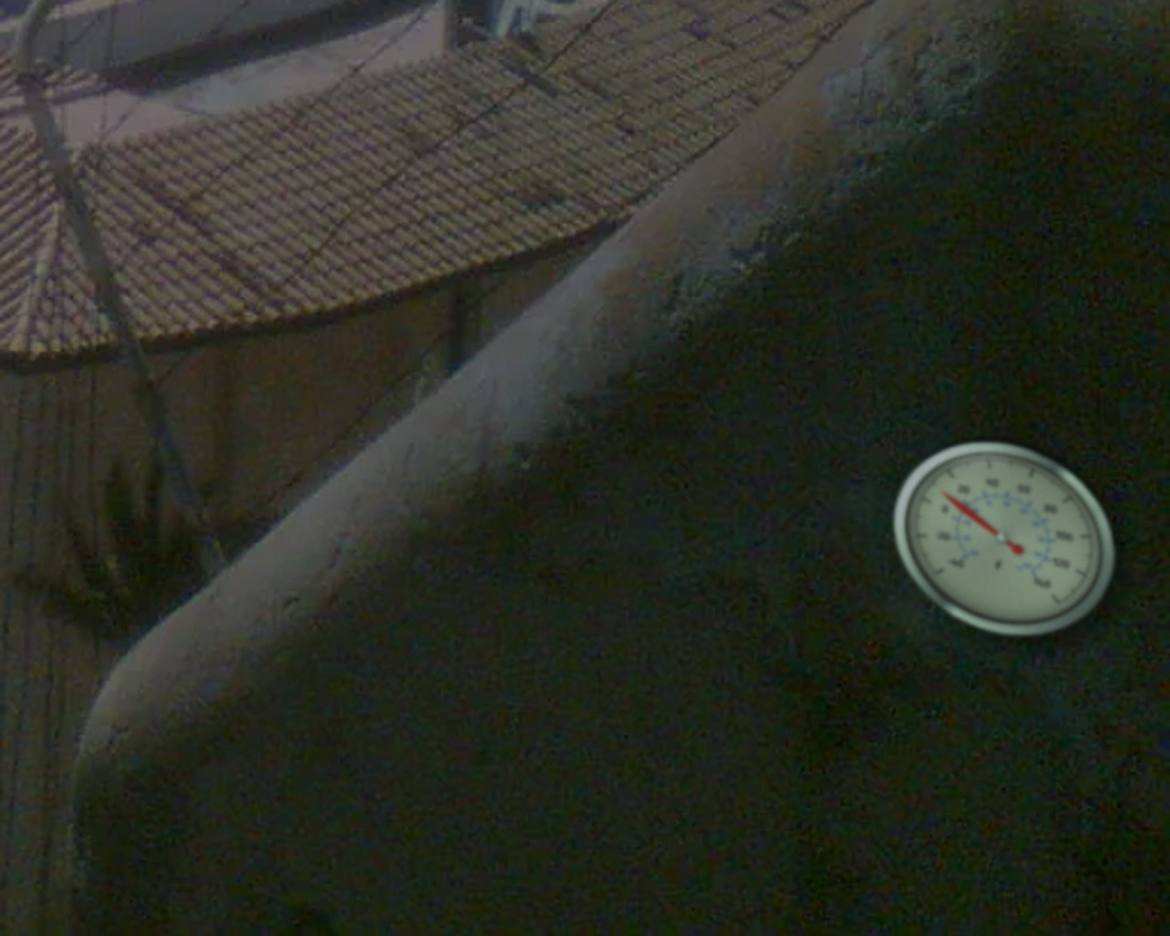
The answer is 10 °F
